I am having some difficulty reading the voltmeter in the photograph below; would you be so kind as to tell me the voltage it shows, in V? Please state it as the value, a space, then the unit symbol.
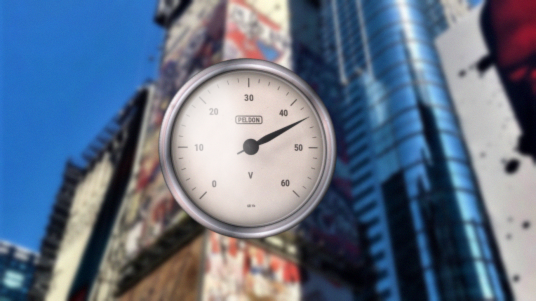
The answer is 44 V
